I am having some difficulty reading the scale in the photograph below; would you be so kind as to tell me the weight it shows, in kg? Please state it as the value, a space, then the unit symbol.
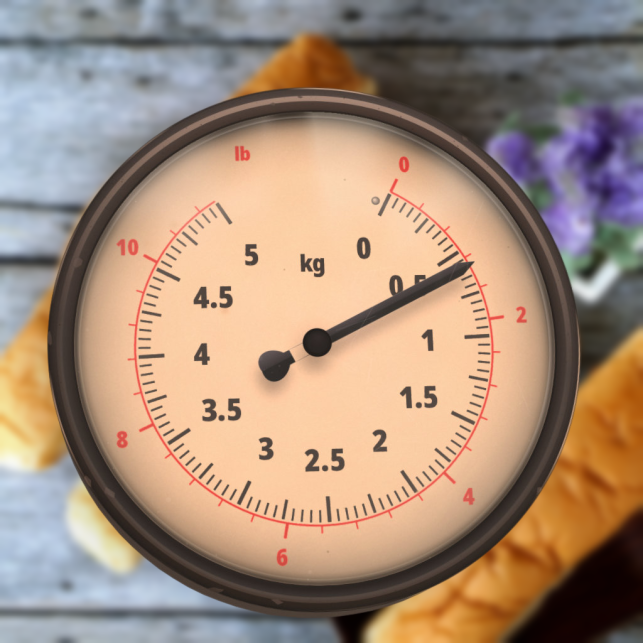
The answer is 0.6 kg
